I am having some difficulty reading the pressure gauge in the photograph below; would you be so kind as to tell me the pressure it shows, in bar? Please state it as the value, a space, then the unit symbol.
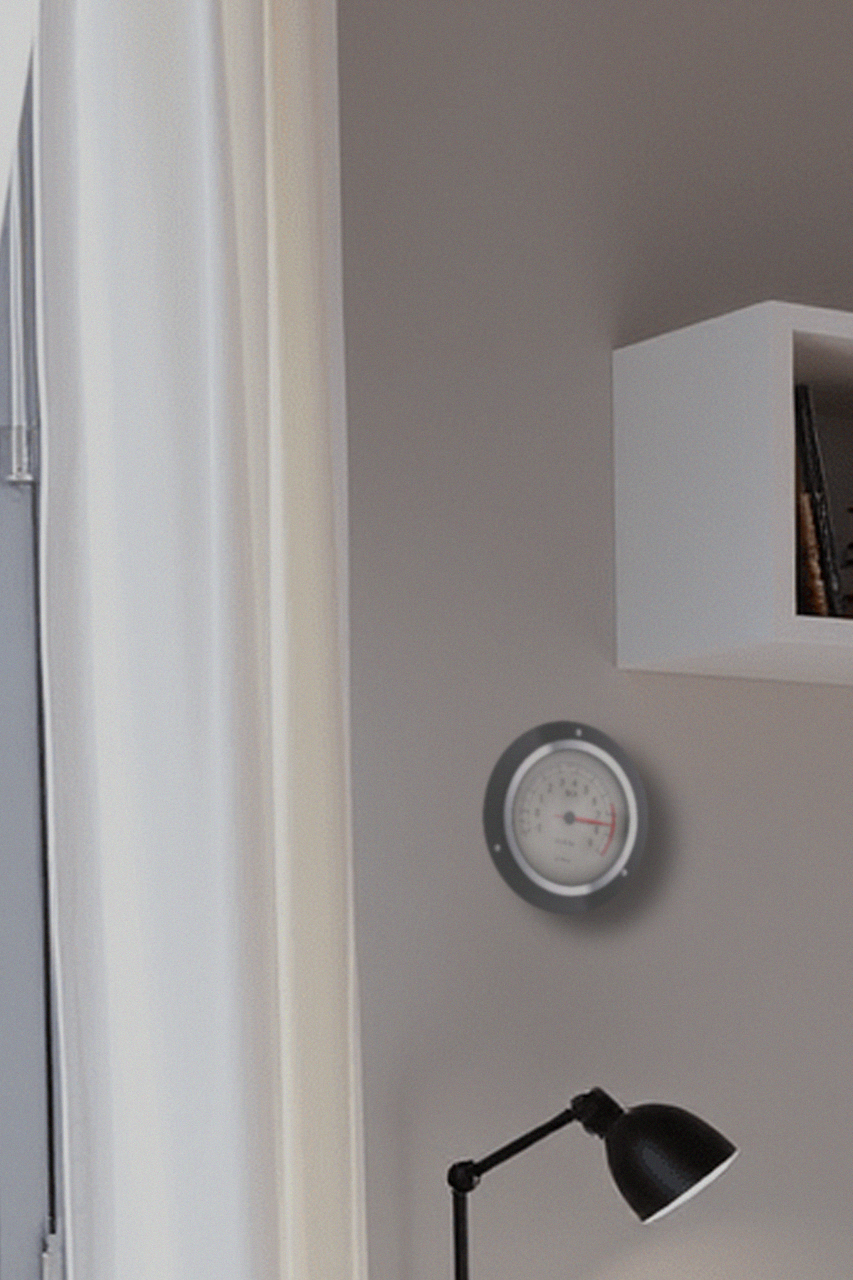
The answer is 7.5 bar
